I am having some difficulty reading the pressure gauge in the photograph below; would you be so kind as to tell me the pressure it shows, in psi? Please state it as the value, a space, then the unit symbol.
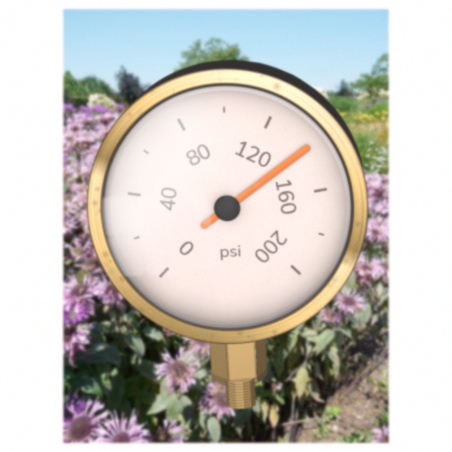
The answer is 140 psi
